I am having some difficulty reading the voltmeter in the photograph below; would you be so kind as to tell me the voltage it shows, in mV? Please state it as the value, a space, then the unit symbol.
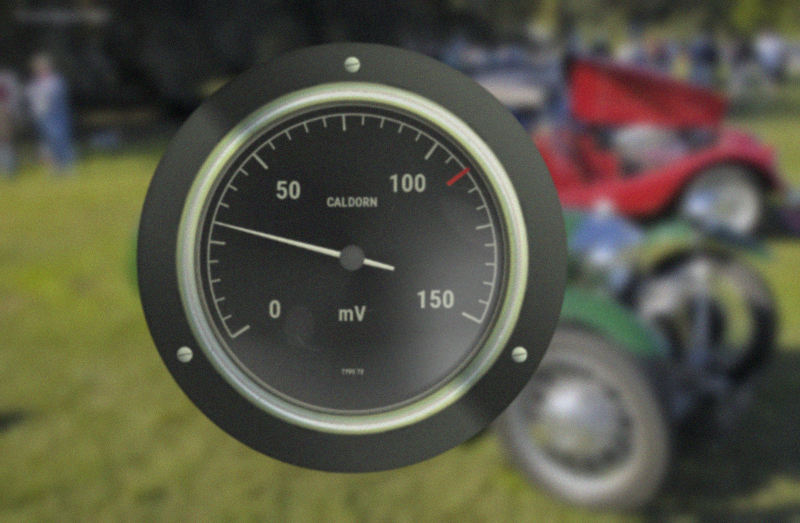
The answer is 30 mV
